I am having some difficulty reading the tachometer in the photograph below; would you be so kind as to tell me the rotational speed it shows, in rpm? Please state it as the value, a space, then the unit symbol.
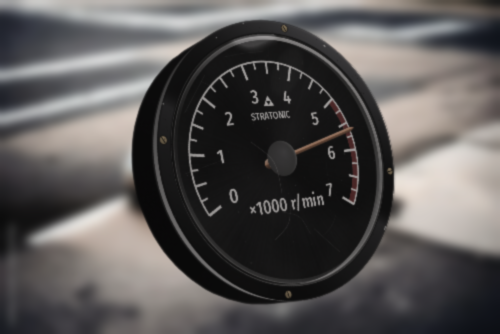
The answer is 5625 rpm
